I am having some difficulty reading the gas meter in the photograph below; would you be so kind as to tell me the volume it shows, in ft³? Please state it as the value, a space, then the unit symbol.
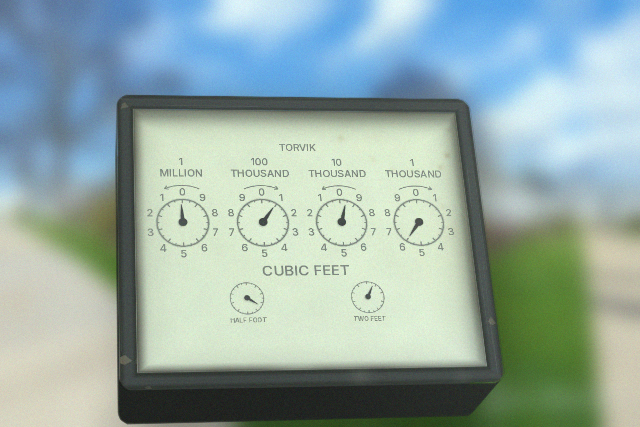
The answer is 9600 ft³
